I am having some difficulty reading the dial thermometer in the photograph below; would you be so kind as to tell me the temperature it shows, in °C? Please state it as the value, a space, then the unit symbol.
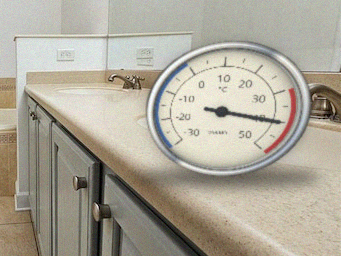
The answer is 40 °C
